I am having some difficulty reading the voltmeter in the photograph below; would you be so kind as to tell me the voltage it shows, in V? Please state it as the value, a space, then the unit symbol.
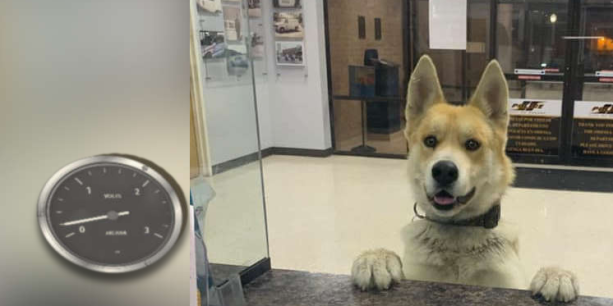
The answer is 0.2 V
